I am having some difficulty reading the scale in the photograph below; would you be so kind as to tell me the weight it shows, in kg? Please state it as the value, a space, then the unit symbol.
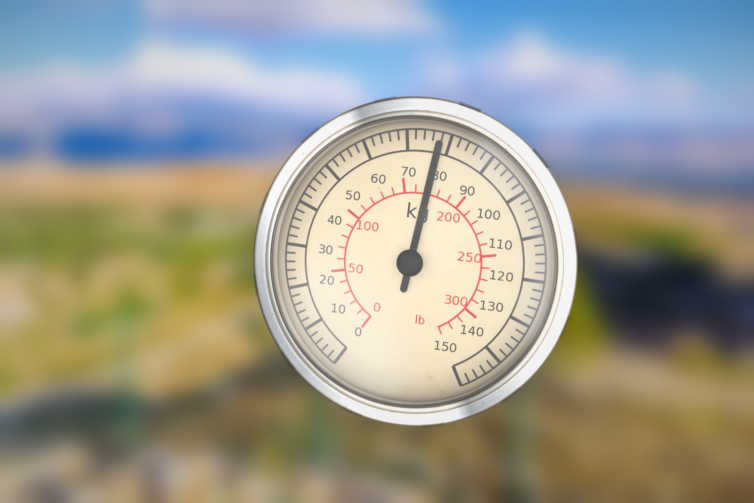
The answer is 78 kg
